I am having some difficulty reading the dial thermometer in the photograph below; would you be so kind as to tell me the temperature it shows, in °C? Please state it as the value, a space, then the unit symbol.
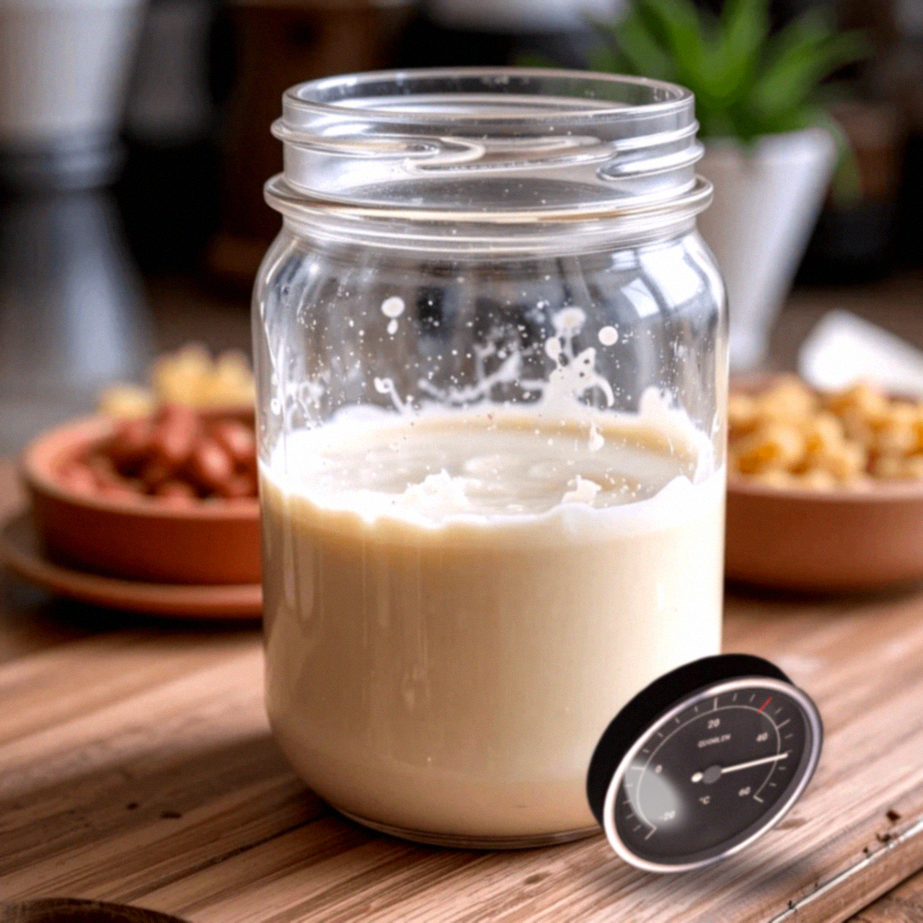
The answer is 48 °C
